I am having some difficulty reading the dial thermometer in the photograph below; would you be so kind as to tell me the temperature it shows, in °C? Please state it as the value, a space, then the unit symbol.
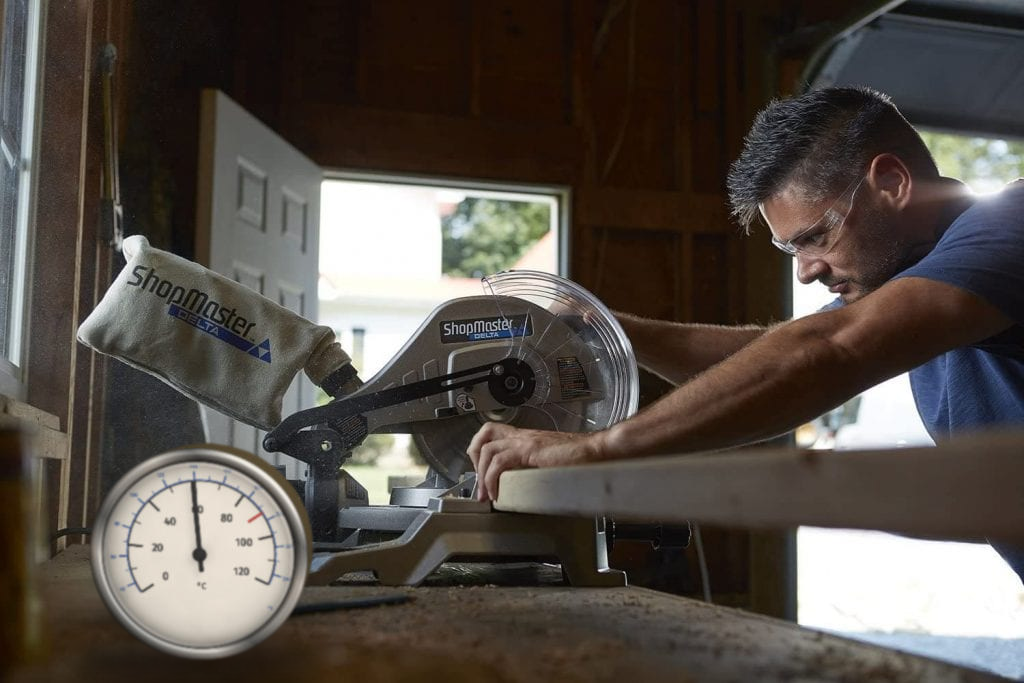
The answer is 60 °C
